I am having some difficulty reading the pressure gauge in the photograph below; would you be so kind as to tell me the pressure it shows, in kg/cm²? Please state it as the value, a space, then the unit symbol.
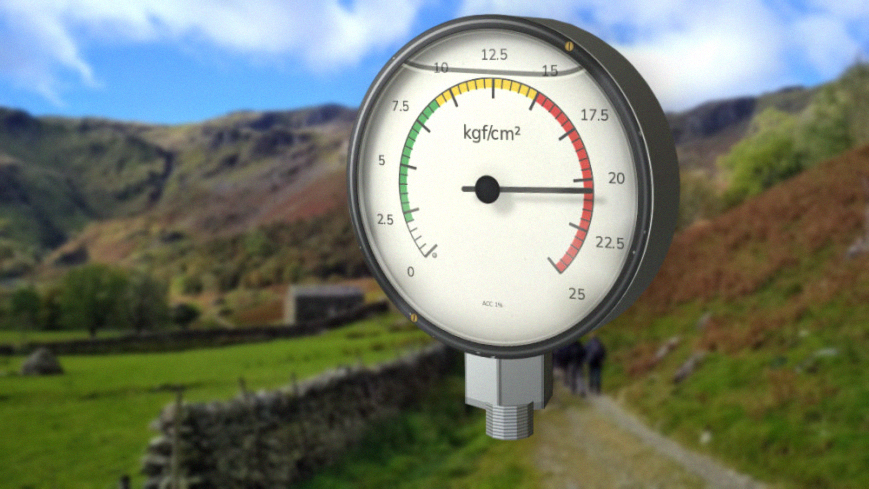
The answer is 20.5 kg/cm²
